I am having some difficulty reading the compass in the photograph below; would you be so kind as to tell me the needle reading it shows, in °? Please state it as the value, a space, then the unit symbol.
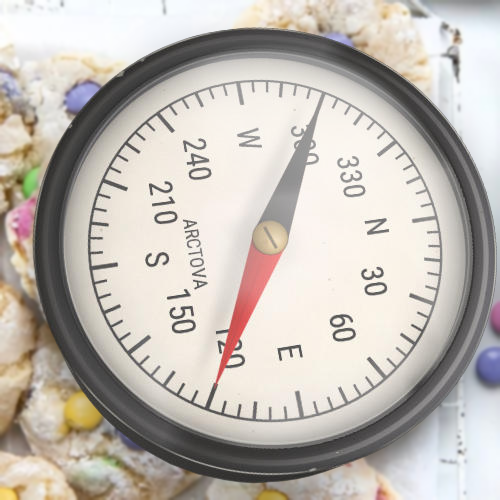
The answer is 120 °
